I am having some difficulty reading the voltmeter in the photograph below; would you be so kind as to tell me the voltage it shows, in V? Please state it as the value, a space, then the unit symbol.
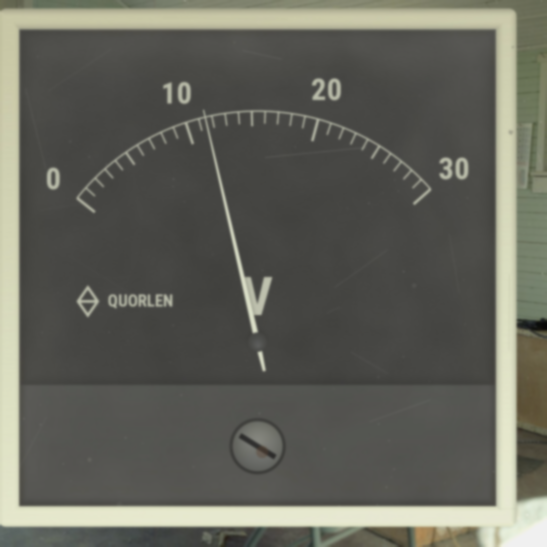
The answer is 11.5 V
